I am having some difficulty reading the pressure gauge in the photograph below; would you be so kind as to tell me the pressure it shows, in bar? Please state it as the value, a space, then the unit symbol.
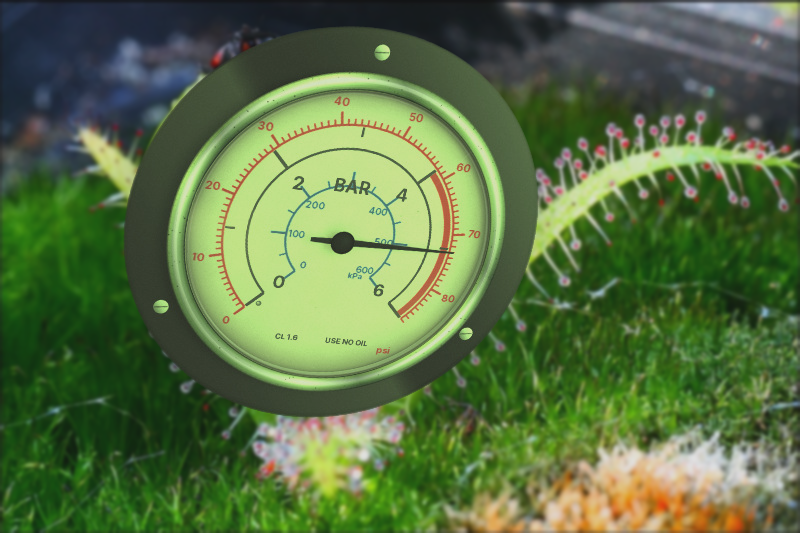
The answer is 5 bar
